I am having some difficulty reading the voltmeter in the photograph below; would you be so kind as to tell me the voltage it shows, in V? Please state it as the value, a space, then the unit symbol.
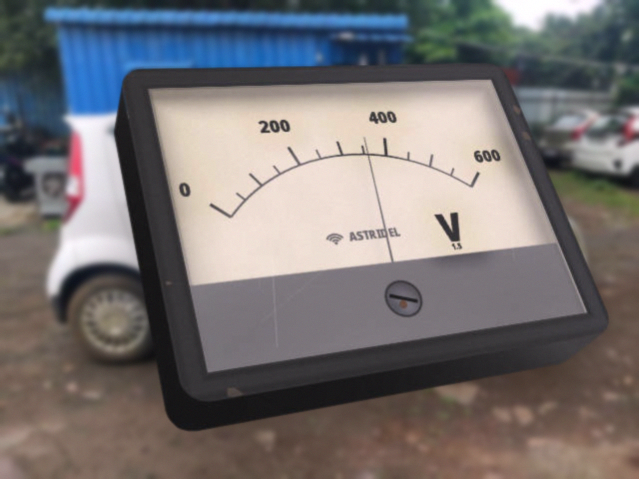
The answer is 350 V
